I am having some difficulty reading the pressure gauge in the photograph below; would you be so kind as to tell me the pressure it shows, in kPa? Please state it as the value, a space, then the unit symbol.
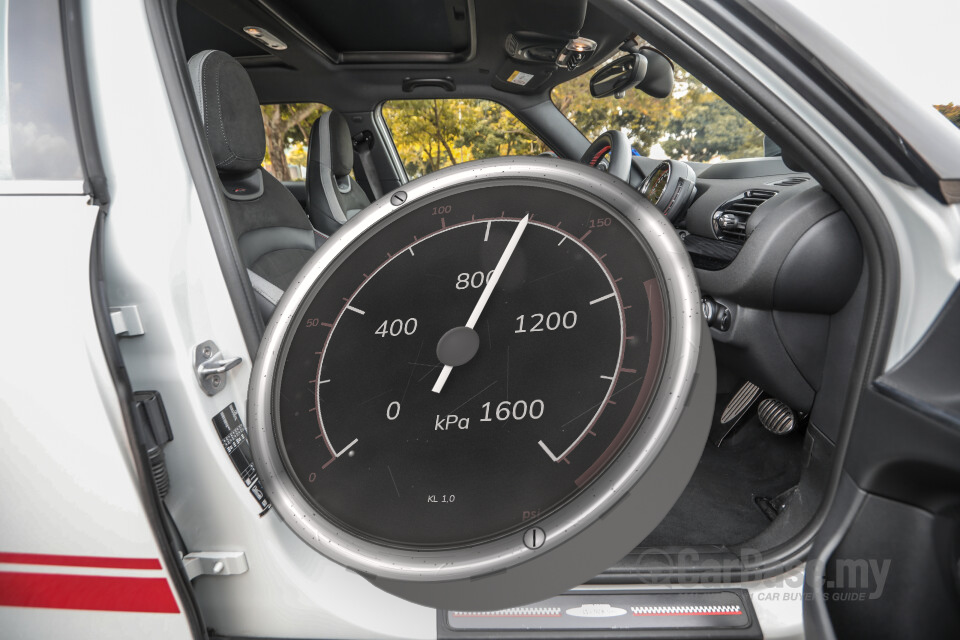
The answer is 900 kPa
